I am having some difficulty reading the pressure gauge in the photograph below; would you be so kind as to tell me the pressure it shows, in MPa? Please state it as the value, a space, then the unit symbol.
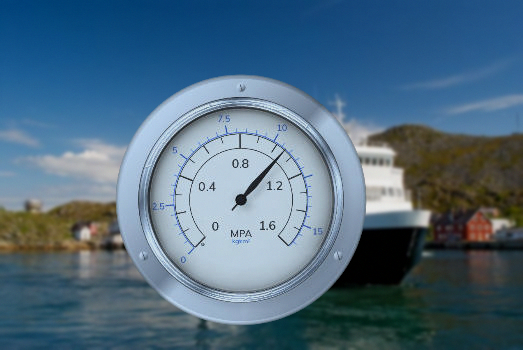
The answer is 1.05 MPa
